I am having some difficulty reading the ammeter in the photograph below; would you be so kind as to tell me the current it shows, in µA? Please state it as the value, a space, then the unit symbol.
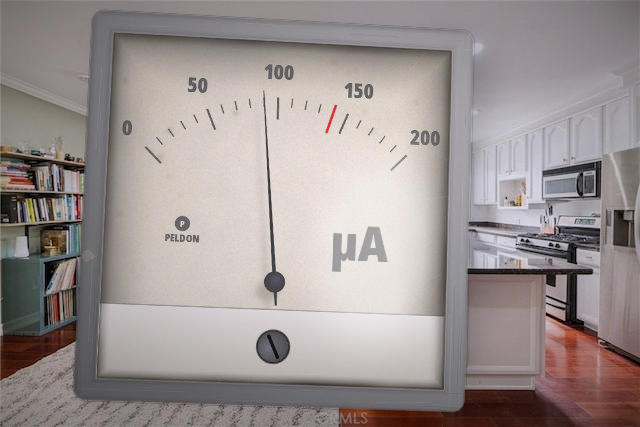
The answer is 90 µA
